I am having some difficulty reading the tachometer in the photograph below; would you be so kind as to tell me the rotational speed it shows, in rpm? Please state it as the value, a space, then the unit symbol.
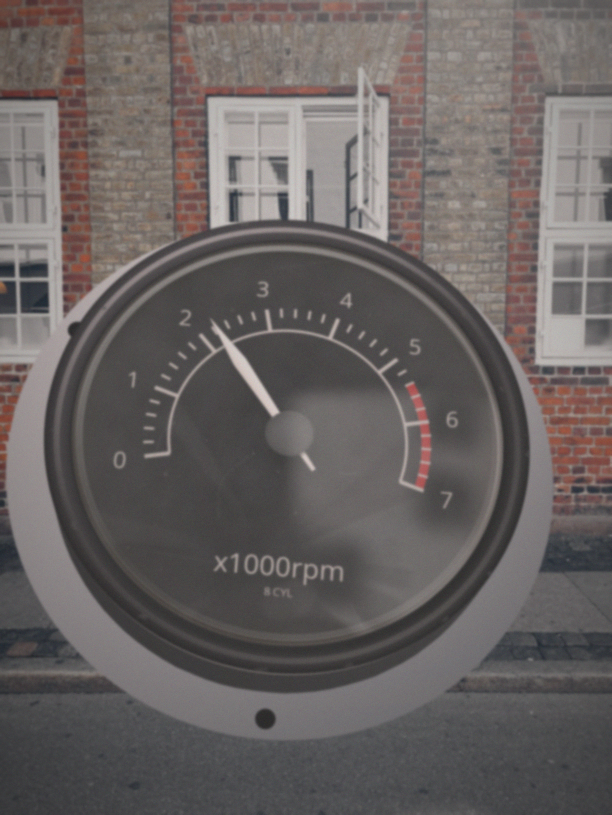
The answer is 2200 rpm
